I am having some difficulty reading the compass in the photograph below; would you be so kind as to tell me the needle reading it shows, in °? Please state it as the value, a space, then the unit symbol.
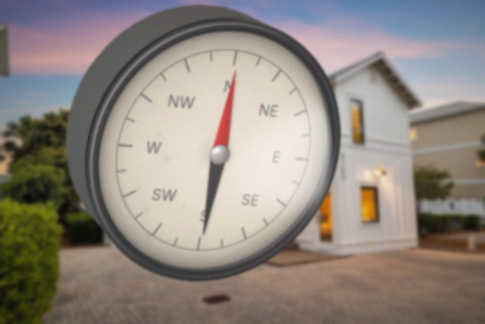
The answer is 0 °
